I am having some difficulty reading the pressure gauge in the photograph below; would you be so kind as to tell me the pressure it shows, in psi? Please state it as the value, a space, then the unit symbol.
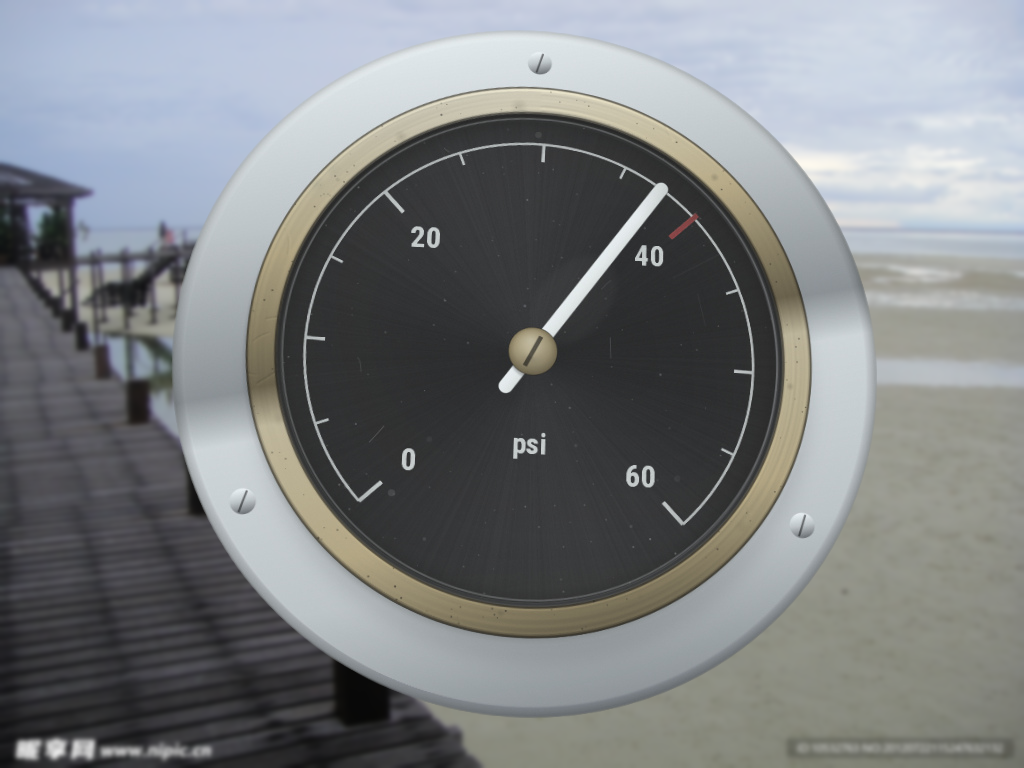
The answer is 37.5 psi
